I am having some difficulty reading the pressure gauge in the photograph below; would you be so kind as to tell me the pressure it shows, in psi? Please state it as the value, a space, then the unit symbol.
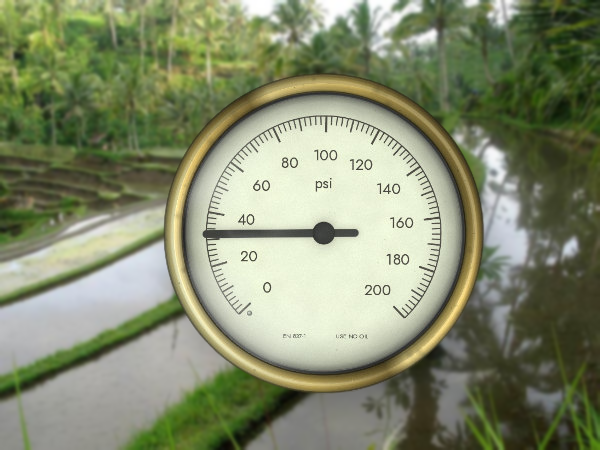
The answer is 32 psi
